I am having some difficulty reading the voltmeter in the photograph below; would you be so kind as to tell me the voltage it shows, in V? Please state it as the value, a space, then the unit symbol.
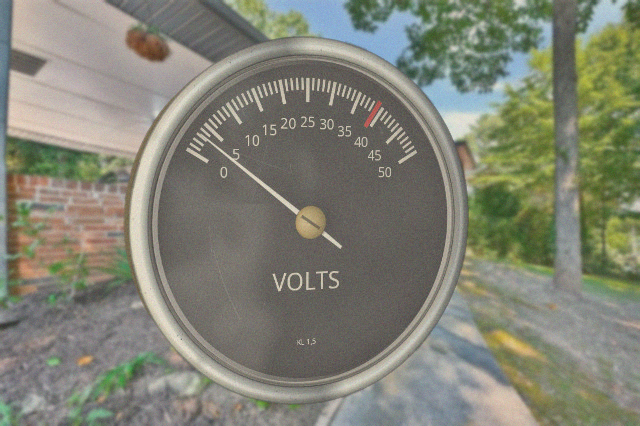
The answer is 3 V
